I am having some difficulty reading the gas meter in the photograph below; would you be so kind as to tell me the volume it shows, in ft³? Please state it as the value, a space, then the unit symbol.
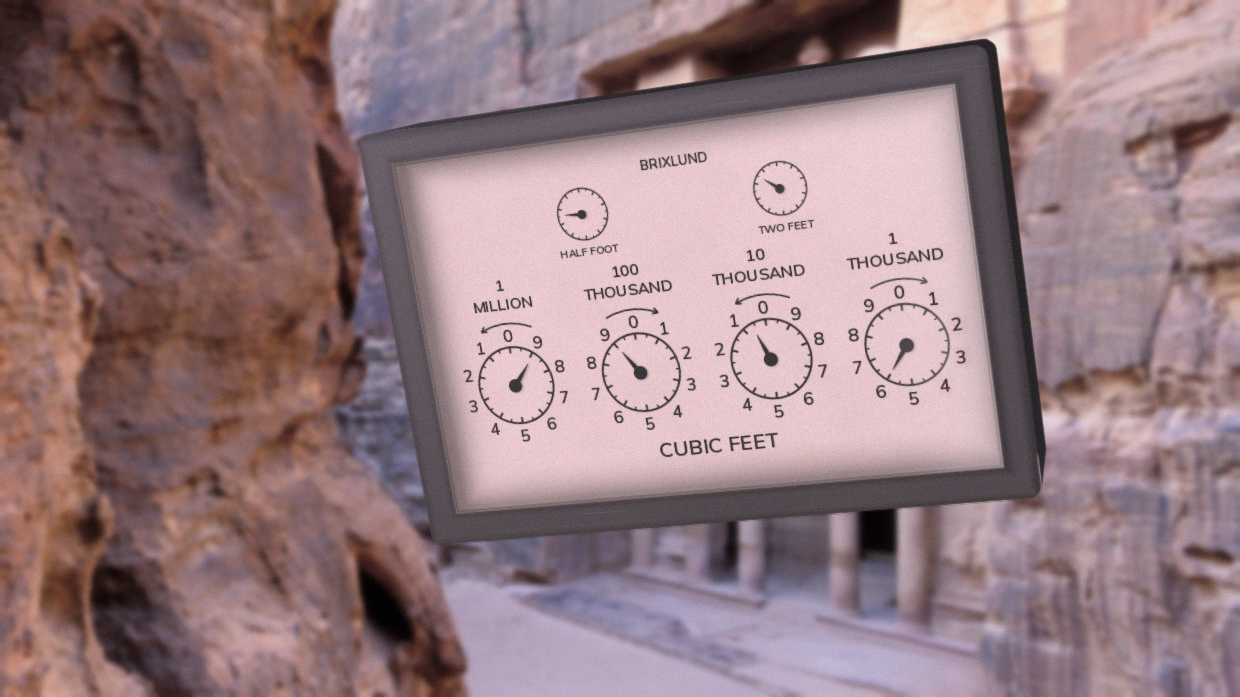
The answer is 890600 ft³
